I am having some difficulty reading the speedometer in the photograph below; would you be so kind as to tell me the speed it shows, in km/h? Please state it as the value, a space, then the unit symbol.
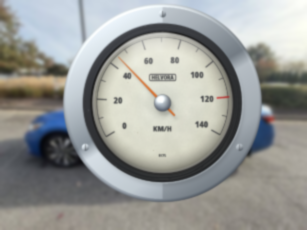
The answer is 45 km/h
